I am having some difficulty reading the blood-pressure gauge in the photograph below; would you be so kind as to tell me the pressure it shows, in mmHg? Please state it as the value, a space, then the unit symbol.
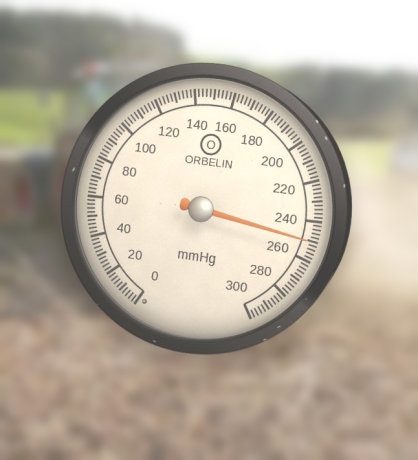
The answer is 250 mmHg
